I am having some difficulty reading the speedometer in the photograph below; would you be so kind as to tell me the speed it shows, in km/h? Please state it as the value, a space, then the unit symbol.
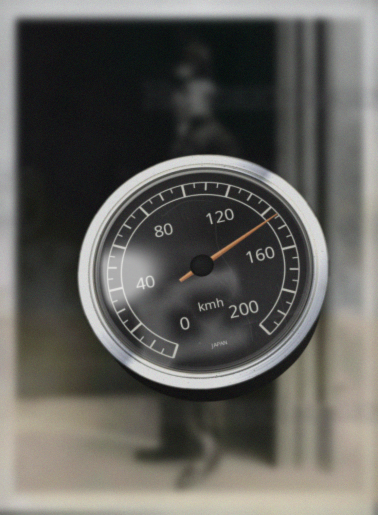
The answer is 145 km/h
